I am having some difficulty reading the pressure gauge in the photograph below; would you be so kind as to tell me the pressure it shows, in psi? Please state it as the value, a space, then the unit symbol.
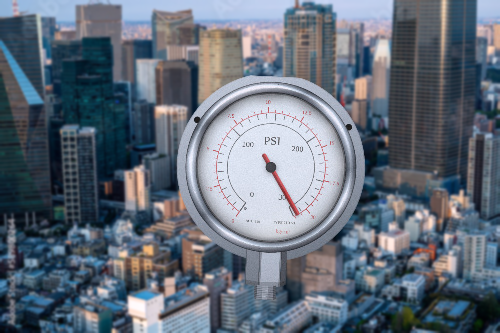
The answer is 295 psi
